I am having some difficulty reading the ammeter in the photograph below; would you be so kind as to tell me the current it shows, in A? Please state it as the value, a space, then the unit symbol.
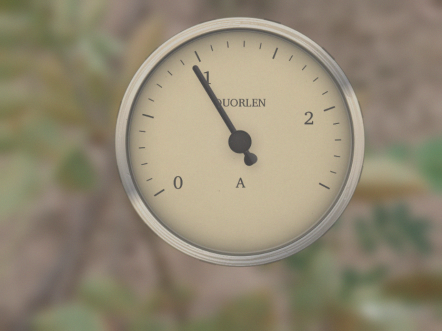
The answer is 0.95 A
